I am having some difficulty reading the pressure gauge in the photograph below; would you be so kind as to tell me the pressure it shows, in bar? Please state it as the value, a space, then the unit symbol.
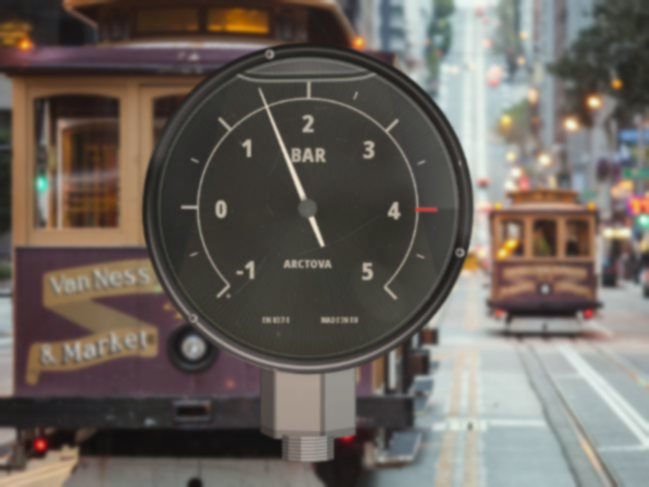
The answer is 1.5 bar
